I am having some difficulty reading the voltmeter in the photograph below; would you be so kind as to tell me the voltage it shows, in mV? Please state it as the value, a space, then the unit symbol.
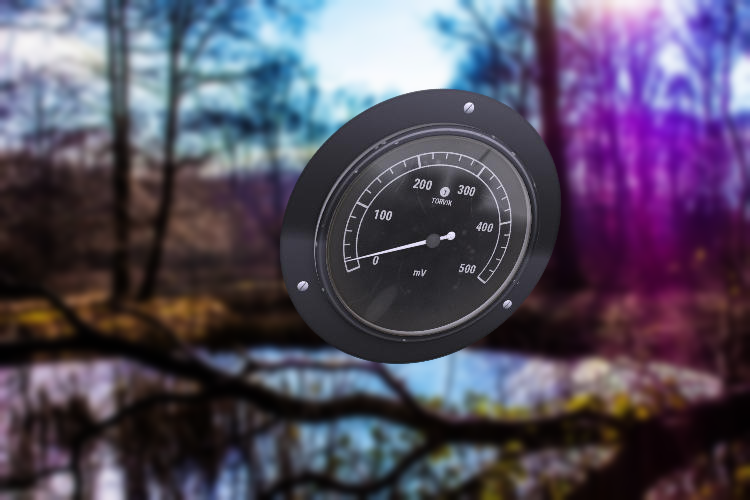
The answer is 20 mV
